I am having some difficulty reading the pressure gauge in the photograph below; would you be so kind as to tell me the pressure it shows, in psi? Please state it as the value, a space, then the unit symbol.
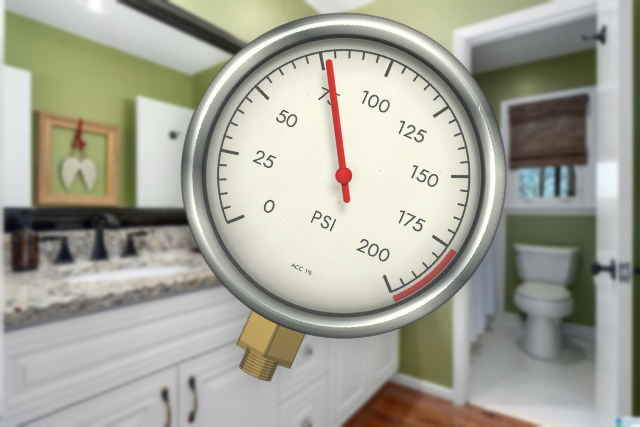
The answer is 77.5 psi
